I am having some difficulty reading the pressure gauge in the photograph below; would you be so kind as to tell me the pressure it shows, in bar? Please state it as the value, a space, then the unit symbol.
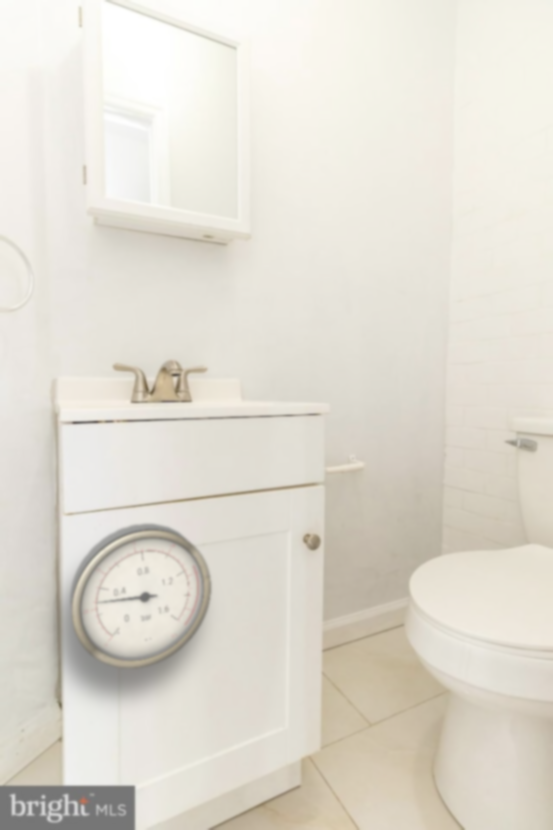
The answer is 0.3 bar
